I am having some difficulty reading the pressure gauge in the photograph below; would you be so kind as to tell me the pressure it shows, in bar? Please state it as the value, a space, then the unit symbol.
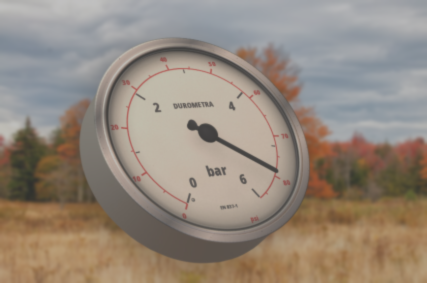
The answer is 5.5 bar
